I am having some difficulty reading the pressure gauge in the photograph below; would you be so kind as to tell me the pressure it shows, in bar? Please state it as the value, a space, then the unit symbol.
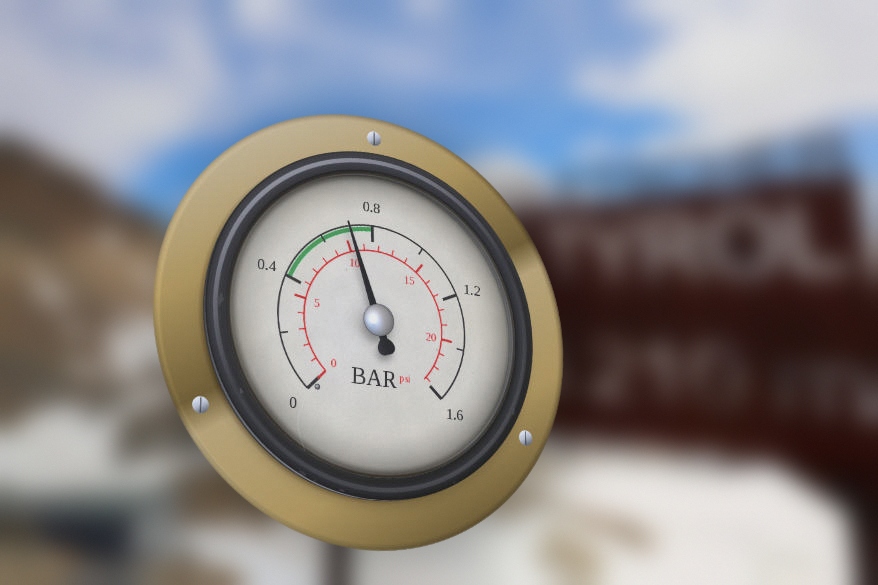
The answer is 0.7 bar
